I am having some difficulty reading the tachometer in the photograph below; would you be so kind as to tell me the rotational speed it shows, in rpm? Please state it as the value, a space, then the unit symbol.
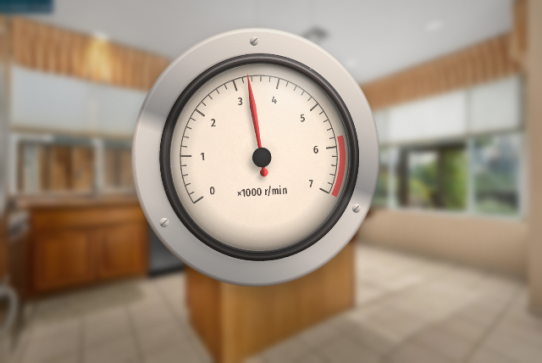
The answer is 3300 rpm
